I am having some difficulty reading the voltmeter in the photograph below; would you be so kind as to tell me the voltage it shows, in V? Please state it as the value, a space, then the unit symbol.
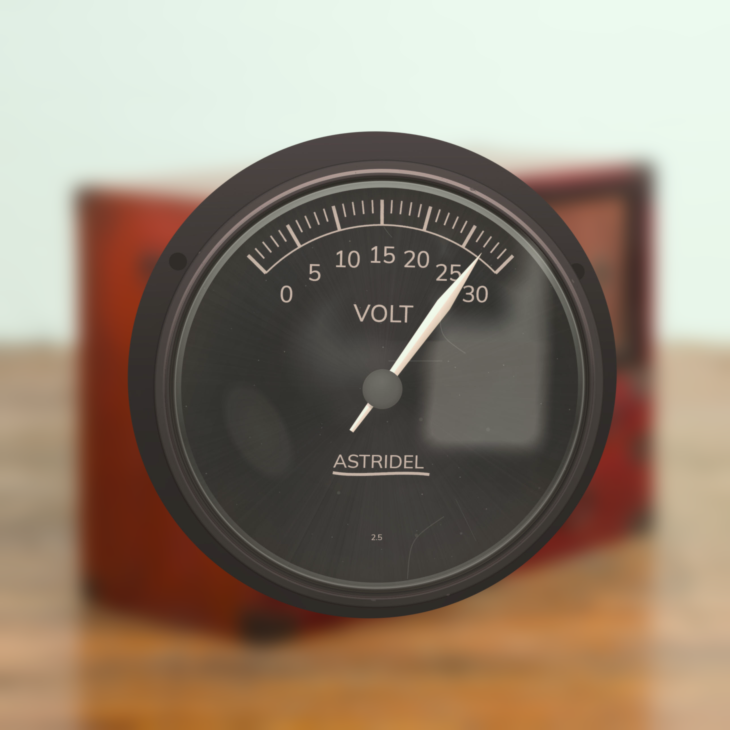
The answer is 27 V
